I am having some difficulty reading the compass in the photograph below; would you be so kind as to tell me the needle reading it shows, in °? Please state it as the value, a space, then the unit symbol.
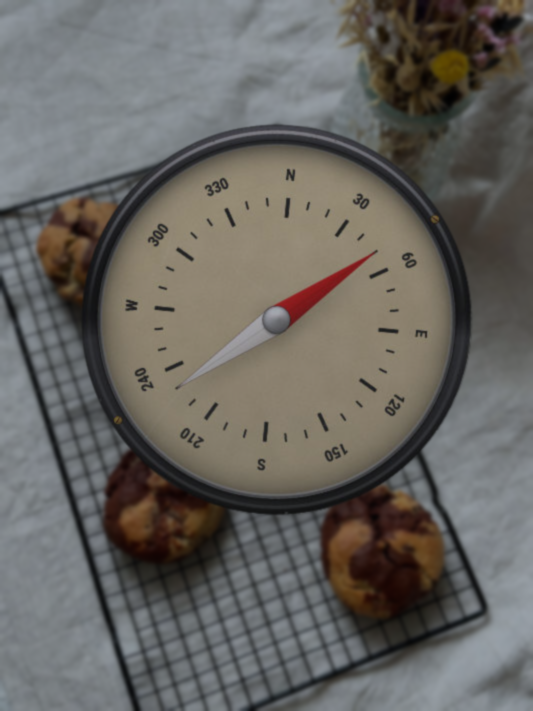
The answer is 50 °
